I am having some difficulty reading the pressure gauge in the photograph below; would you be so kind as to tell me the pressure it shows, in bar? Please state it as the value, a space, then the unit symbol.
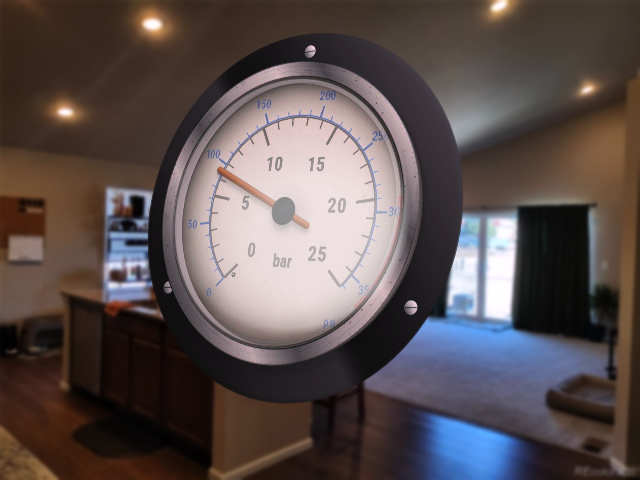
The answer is 6.5 bar
